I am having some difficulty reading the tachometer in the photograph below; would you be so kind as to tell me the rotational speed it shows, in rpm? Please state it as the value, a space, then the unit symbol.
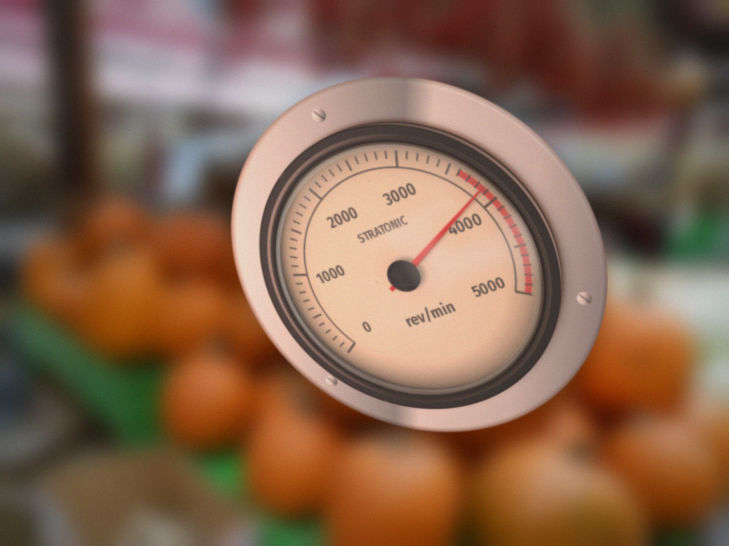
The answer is 3850 rpm
